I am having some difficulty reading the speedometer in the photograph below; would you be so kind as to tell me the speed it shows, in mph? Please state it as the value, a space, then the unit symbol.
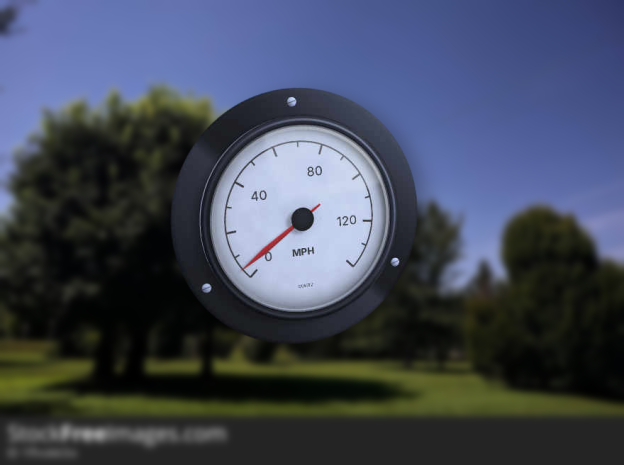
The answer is 5 mph
